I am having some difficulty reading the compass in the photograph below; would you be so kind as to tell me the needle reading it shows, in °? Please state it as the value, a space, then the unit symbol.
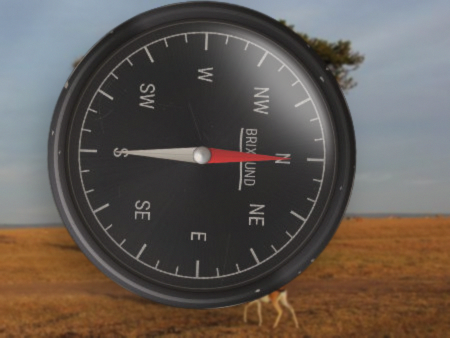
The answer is 0 °
